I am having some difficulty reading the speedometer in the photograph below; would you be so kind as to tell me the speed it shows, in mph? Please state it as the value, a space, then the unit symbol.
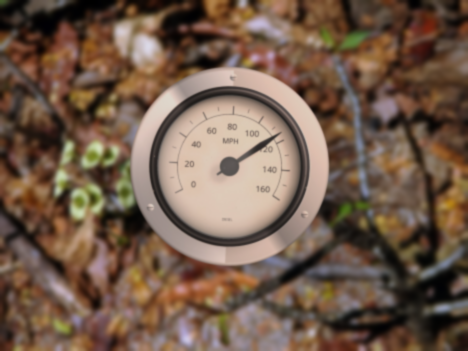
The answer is 115 mph
